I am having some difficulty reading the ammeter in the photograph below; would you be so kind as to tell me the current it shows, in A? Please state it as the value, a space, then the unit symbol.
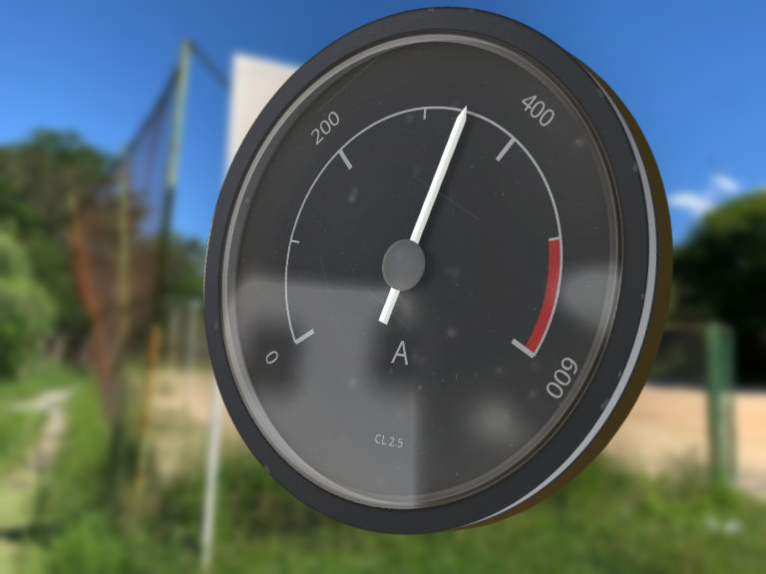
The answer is 350 A
